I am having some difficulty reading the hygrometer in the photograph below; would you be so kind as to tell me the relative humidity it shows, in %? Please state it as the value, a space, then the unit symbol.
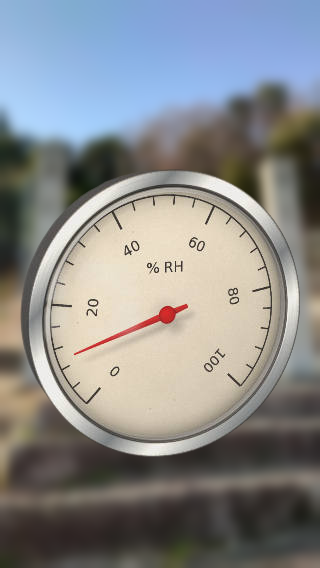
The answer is 10 %
